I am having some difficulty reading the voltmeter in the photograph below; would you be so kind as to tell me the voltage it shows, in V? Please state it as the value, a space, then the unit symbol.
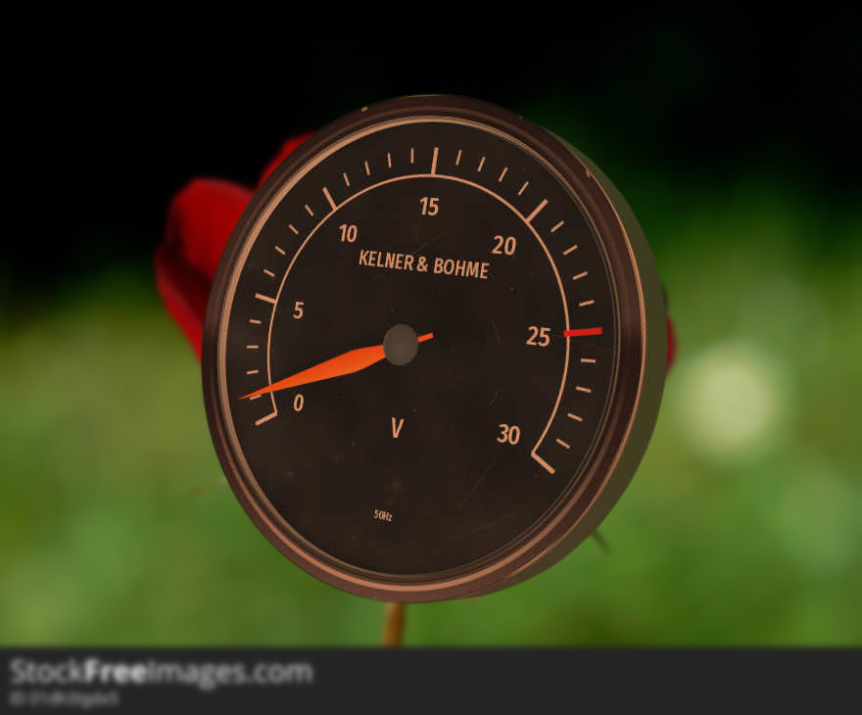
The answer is 1 V
